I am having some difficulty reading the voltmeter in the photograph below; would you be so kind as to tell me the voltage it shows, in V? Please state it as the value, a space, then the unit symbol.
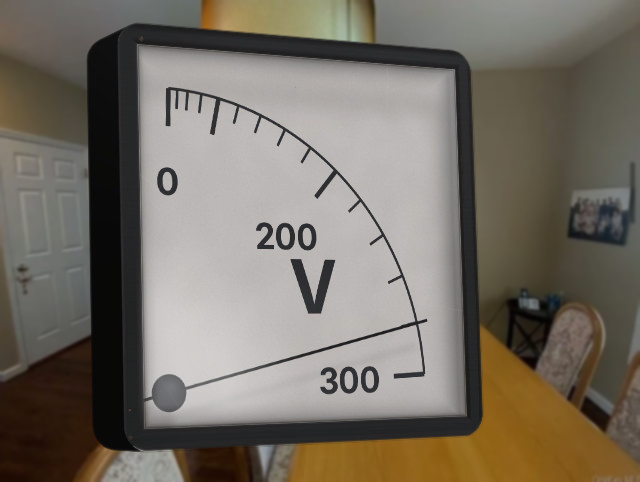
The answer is 280 V
